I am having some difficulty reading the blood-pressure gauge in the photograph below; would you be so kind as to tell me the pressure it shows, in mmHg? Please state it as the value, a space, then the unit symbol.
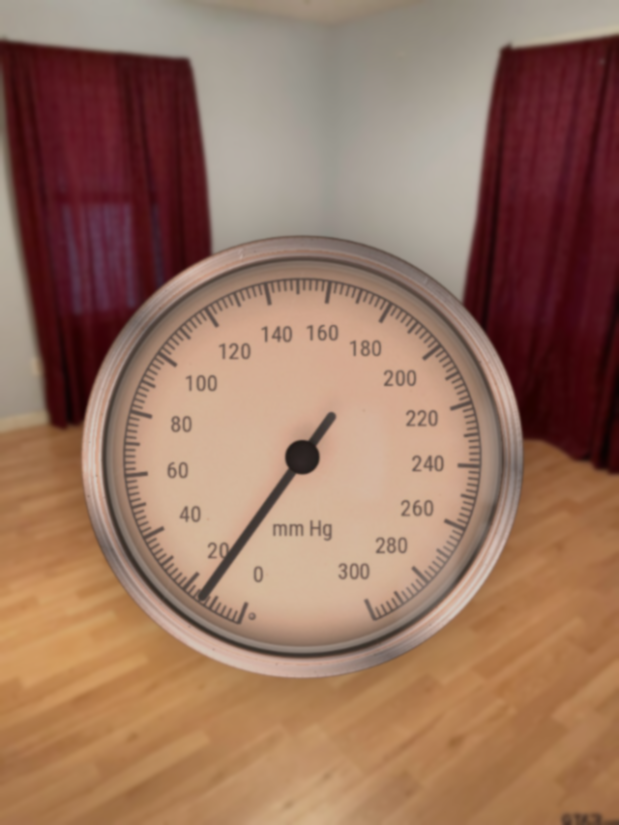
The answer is 14 mmHg
